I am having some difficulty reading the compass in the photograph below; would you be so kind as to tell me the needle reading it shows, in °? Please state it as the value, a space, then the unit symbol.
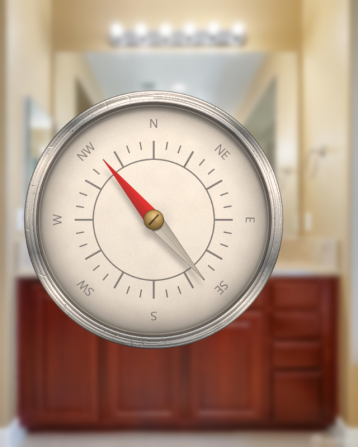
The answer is 320 °
